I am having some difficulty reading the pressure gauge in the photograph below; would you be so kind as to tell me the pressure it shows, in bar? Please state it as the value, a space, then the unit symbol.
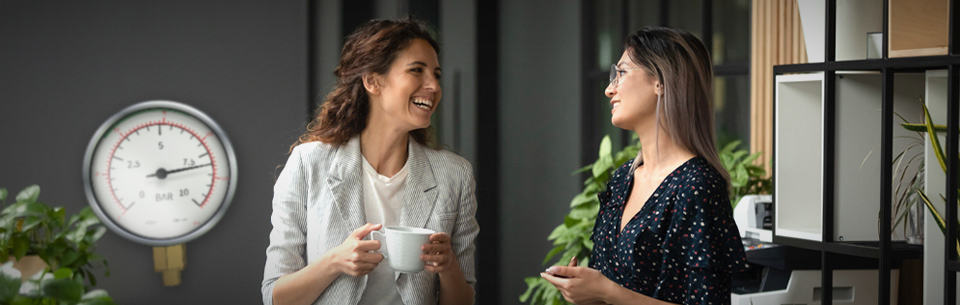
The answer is 8 bar
